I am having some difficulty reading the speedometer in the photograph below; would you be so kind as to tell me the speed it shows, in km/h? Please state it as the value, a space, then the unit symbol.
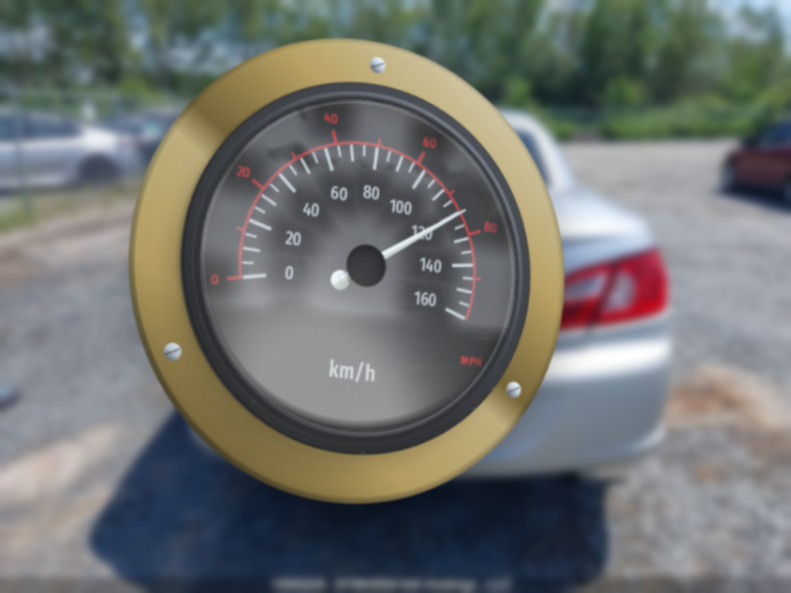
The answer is 120 km/h
